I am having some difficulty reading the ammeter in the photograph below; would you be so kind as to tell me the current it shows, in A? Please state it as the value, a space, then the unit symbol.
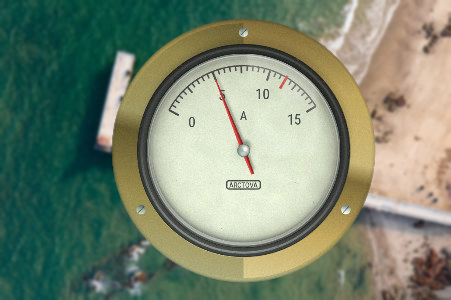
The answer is 5 A
